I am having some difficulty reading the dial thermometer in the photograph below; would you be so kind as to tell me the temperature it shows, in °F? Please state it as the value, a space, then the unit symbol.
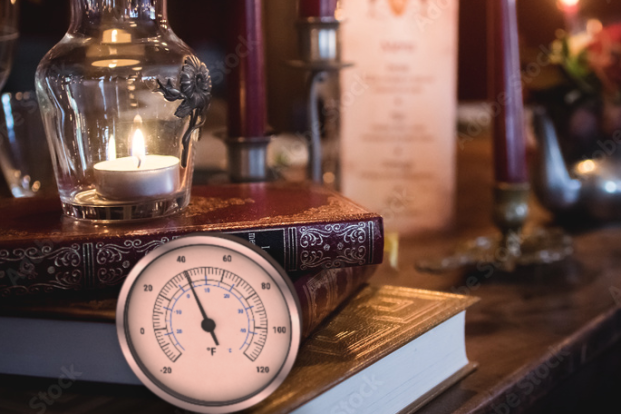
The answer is 40 °F
